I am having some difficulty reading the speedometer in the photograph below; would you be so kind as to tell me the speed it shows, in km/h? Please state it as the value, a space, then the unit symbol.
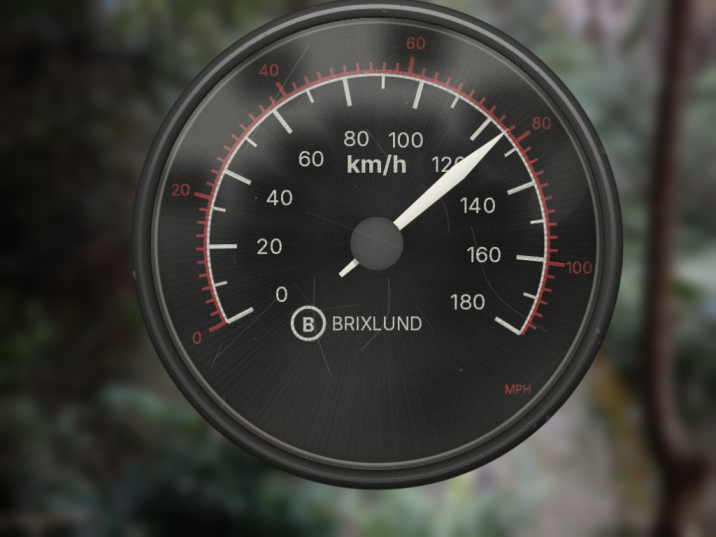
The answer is 125 km/h
